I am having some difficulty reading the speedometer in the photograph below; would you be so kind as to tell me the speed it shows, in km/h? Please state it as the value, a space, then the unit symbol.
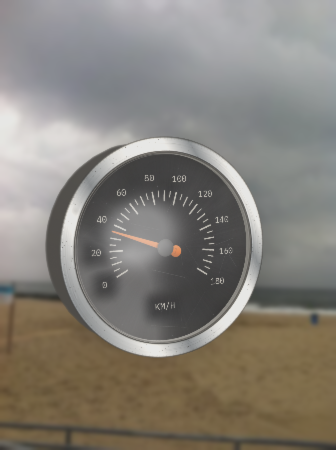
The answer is 35 km/h
